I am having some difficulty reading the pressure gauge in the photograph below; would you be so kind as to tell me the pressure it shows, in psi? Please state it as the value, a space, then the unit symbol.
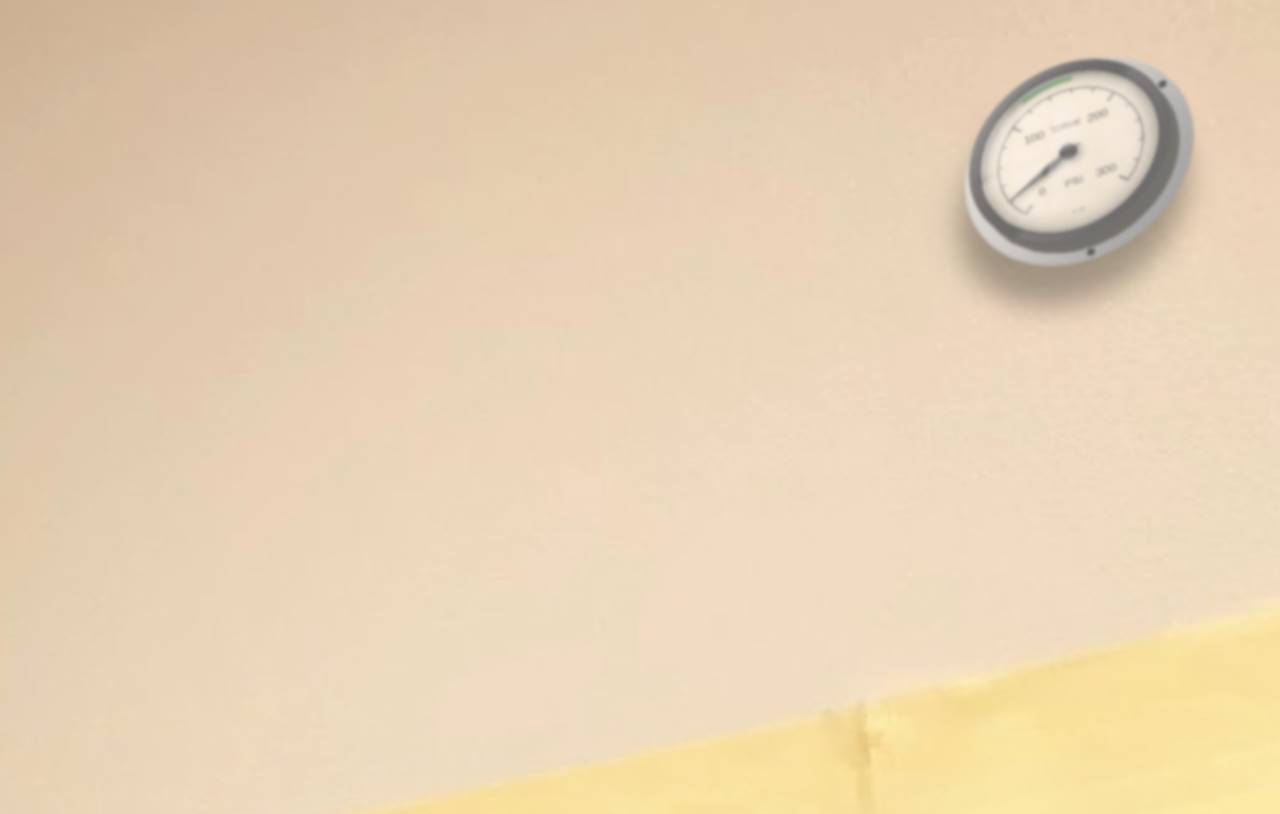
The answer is 20 psi
